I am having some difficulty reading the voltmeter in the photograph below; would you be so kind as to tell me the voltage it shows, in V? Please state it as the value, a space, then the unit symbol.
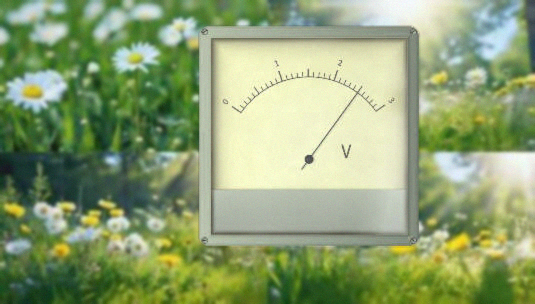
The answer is 2.5 V
